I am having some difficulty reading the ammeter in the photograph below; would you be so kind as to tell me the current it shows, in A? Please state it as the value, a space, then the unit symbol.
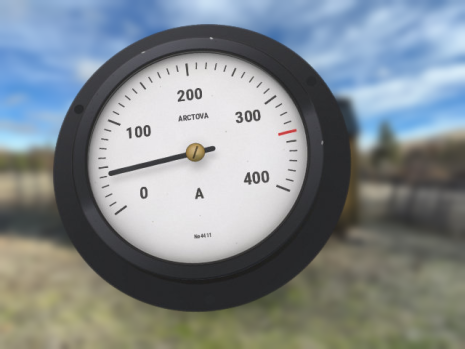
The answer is 40 A
